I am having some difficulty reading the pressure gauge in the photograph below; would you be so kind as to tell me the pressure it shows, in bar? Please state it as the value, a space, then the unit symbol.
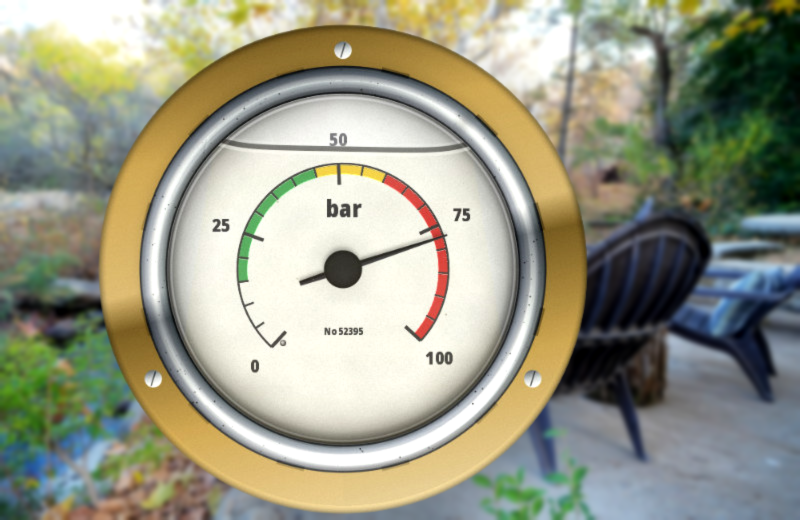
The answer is 77.5 bar
